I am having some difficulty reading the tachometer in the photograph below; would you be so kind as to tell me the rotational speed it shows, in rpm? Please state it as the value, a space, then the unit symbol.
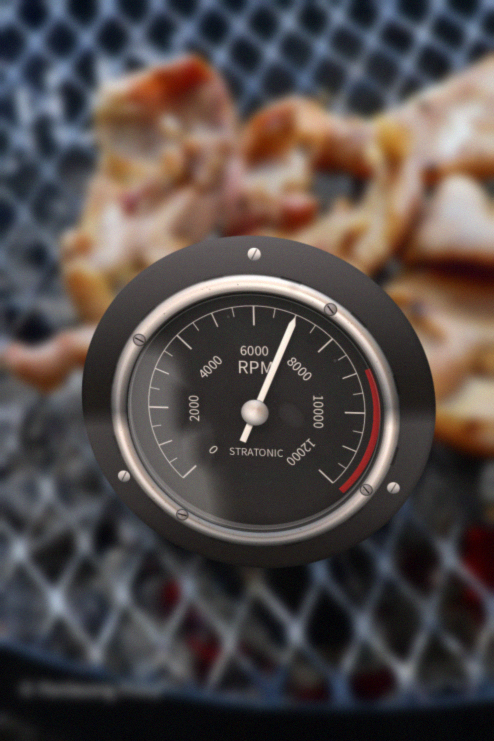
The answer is 7000 rpm
